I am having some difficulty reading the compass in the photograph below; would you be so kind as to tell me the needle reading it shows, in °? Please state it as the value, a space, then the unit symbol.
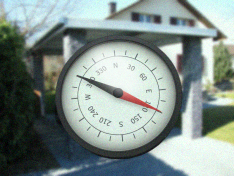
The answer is 120 °
